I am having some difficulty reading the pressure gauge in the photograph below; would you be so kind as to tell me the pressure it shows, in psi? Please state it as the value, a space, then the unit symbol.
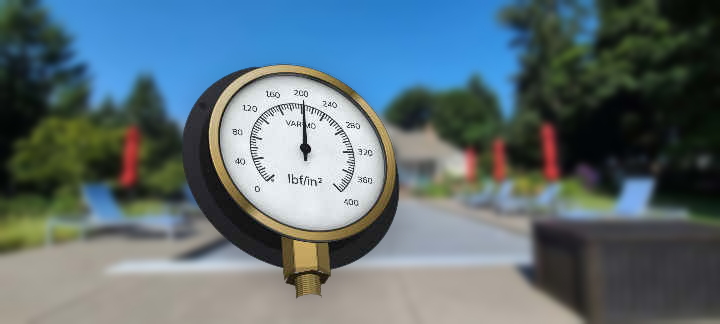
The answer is 200 psi
